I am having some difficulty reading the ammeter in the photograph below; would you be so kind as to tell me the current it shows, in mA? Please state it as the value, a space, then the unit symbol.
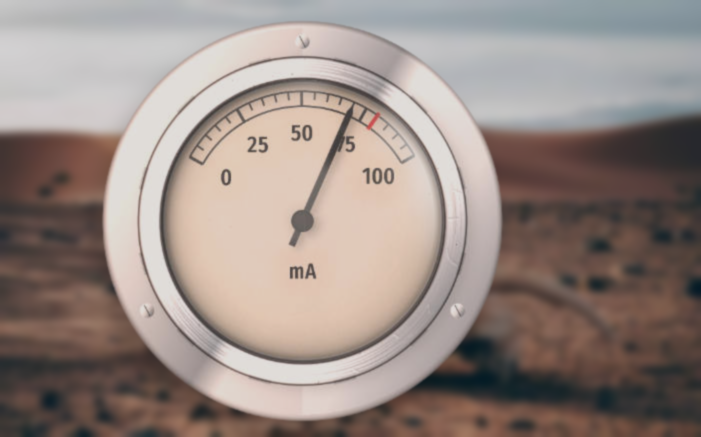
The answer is 70 mA
